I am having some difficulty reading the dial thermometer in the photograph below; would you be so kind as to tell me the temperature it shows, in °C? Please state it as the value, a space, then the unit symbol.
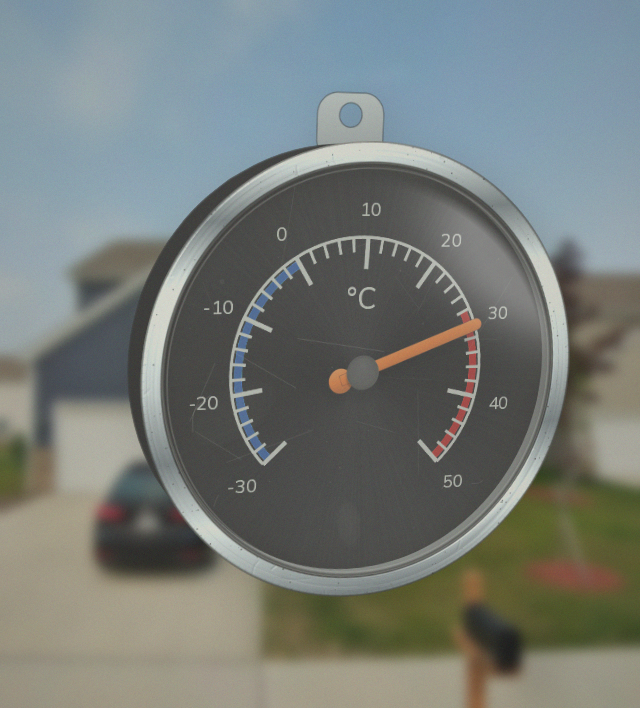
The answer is 30 °C
